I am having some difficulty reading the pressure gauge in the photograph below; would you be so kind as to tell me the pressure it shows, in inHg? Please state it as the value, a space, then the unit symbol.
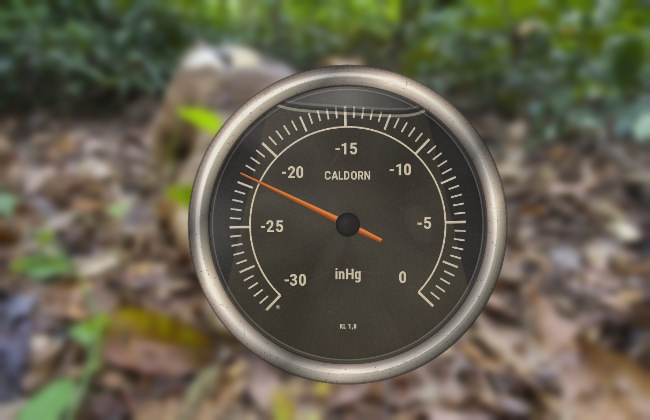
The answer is -22 inHg
